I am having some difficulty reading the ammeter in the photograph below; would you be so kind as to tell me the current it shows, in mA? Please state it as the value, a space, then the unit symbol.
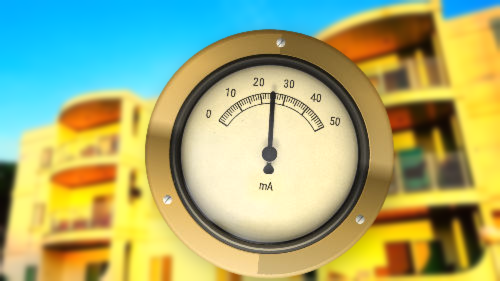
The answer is 25 mA
